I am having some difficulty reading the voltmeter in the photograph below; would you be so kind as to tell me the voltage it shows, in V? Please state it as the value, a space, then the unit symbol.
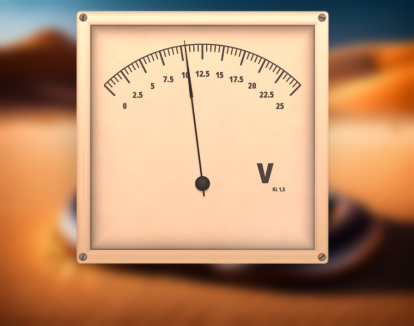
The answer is 10.5 V
